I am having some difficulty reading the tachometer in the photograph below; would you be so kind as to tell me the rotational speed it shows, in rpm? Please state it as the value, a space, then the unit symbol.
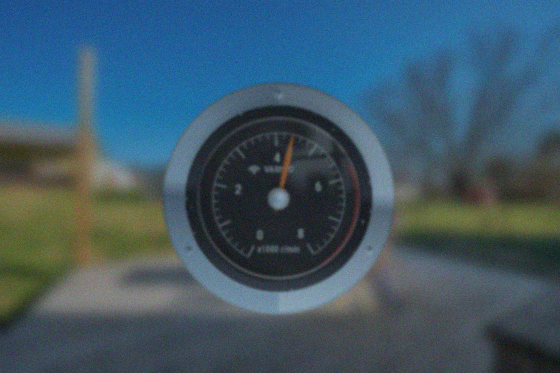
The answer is 4400 rpm
